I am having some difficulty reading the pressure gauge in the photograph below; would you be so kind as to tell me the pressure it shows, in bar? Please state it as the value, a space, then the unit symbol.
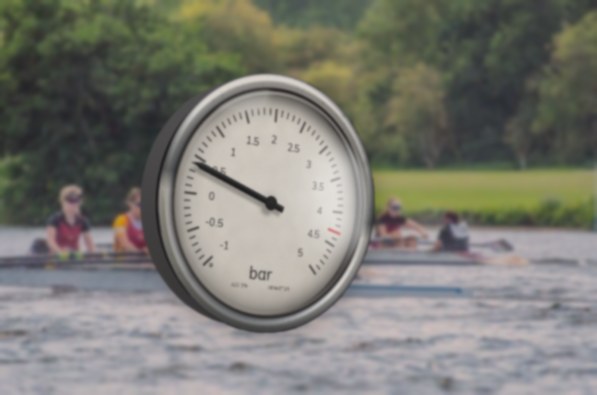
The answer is 0.4 bar
